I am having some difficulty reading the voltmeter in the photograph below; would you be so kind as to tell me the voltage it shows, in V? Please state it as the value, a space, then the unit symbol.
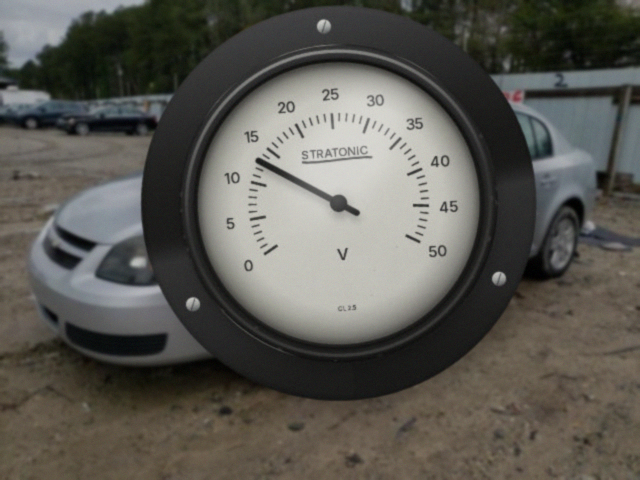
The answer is 13 V
